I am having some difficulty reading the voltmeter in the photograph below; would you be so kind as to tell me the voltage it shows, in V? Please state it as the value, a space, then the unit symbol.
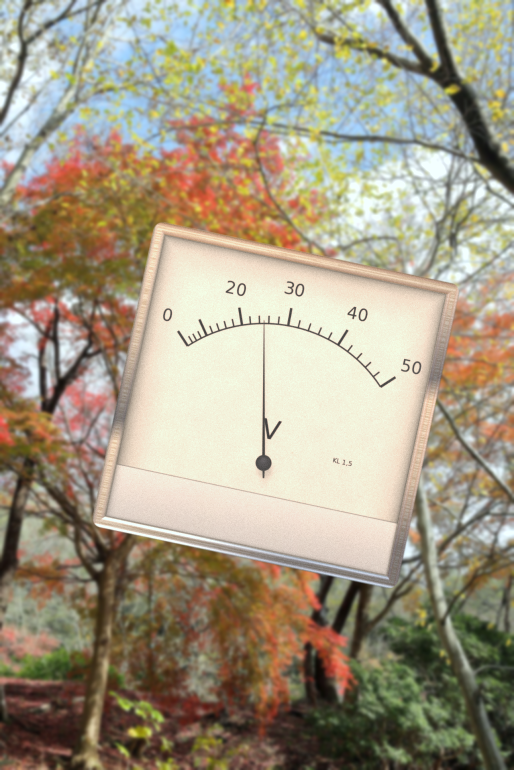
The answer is 25 V
